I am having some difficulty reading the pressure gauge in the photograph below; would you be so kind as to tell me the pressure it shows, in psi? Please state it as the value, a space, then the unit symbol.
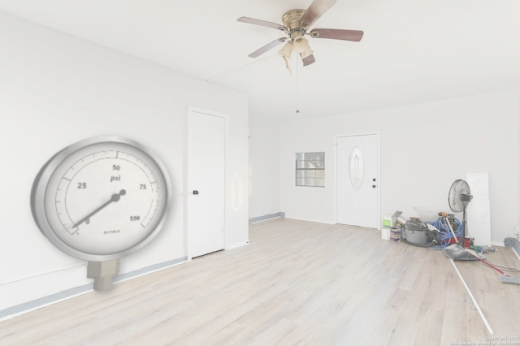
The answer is 2.5 psi
